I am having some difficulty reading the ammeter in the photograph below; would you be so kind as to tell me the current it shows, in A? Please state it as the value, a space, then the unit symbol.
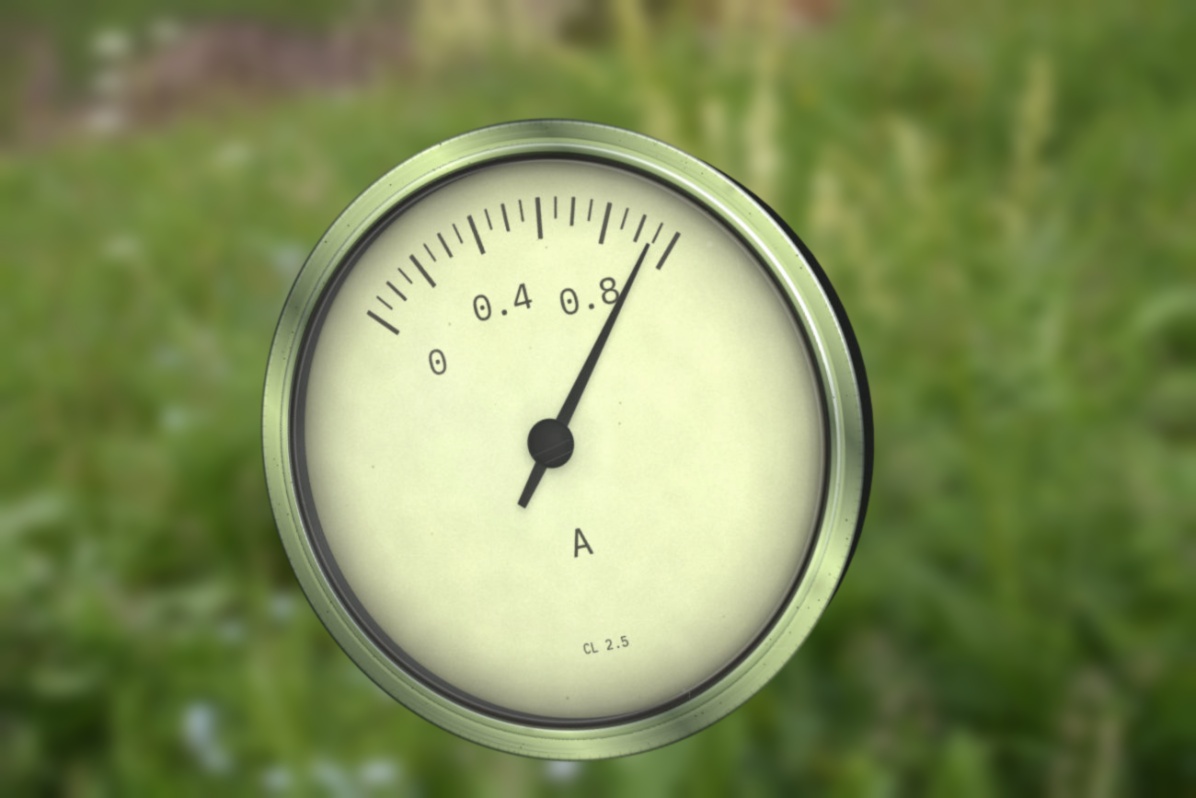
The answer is 0.95 A
